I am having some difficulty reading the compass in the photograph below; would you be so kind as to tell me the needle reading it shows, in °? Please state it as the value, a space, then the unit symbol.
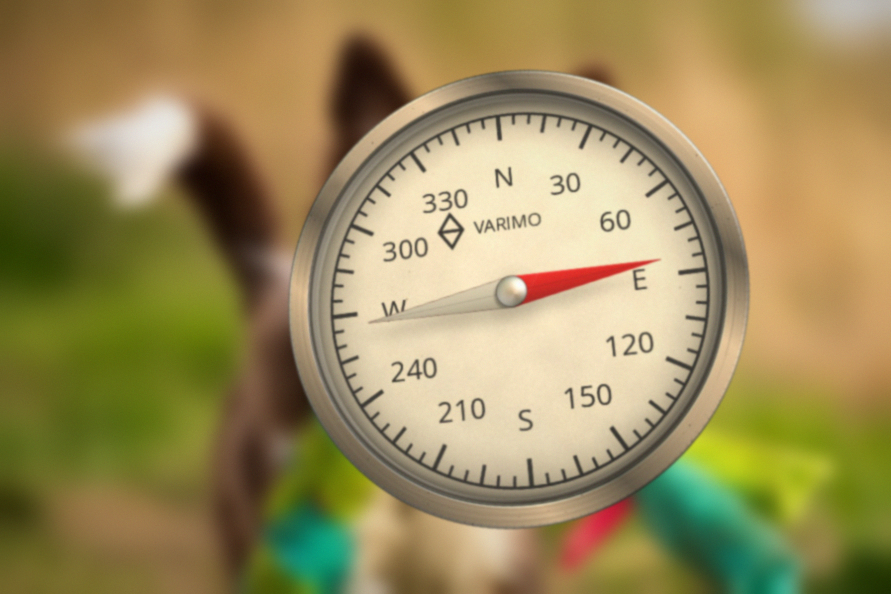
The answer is 85 °
